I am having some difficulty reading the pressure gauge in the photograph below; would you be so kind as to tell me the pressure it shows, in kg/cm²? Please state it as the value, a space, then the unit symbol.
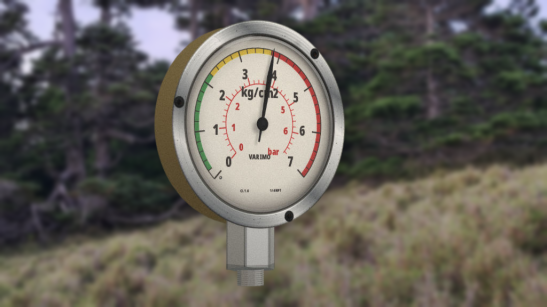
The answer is 3.8 kg/cm²
